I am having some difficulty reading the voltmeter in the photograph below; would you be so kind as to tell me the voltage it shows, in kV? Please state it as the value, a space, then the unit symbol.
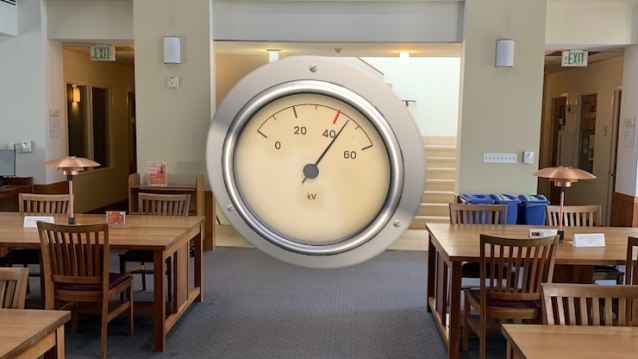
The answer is 45 kV
